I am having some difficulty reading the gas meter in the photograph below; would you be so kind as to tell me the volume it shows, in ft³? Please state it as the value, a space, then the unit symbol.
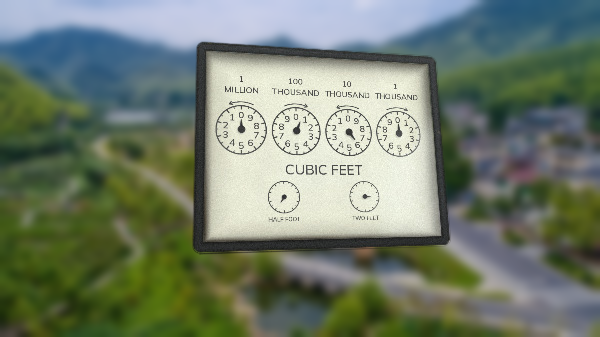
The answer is 6000 ft³
